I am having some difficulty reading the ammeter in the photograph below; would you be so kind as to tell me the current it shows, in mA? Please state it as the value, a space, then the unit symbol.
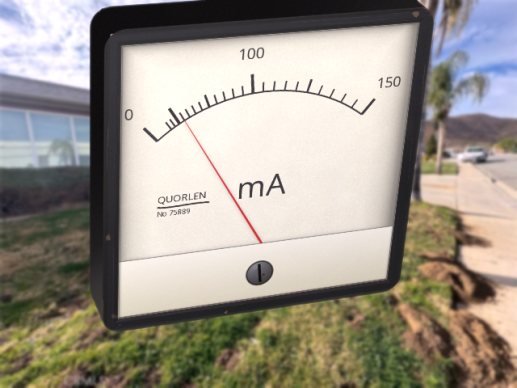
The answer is 55 mA
